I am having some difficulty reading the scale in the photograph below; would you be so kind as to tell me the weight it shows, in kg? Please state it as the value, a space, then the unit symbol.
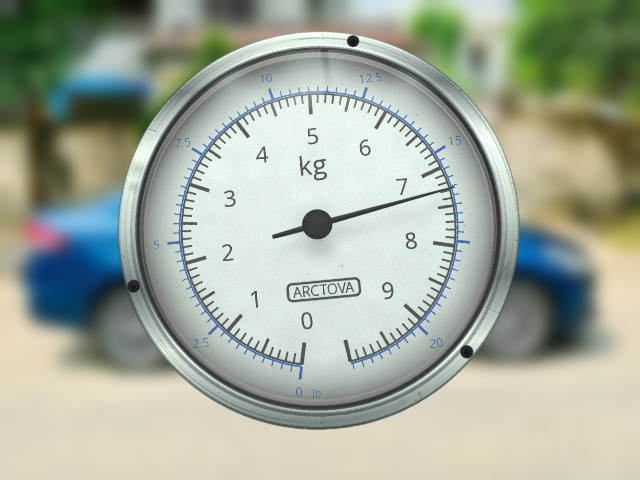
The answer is 7.3 kg
